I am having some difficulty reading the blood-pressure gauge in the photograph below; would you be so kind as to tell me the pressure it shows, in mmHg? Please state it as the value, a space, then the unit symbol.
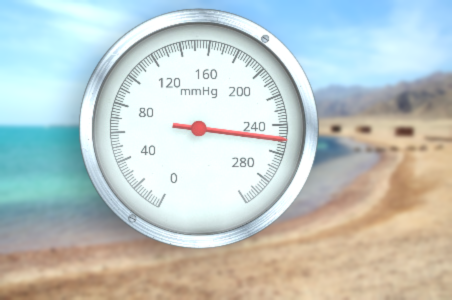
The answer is 250 mmHg
